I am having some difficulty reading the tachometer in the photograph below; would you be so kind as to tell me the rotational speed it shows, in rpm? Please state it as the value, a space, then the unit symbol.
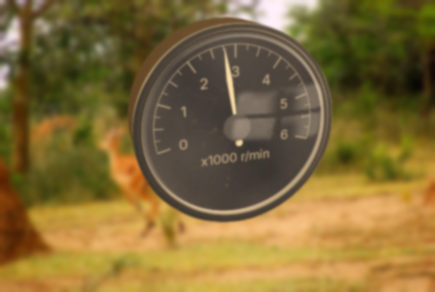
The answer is 2750 rpm
